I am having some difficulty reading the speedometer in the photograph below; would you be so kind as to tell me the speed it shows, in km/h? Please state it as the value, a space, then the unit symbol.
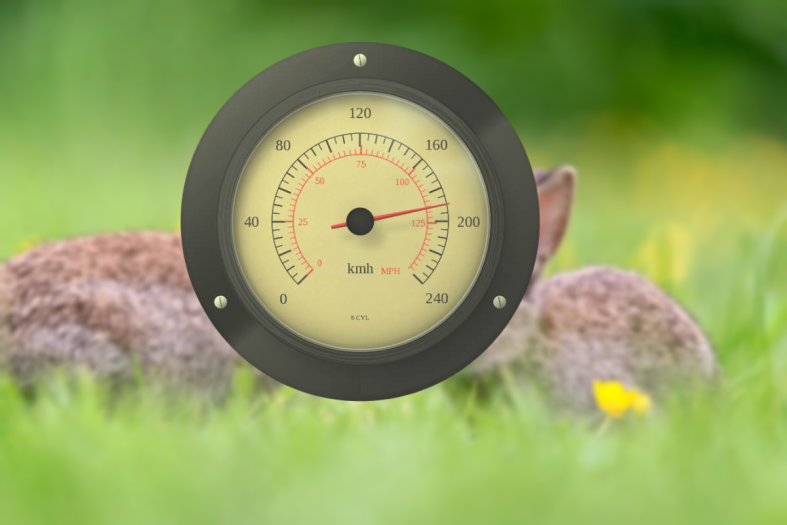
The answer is 190 km/h
